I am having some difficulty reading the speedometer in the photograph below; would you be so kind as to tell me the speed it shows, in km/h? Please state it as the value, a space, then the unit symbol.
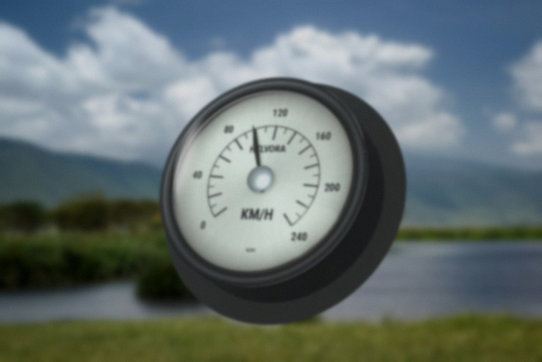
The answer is 100 km/h
